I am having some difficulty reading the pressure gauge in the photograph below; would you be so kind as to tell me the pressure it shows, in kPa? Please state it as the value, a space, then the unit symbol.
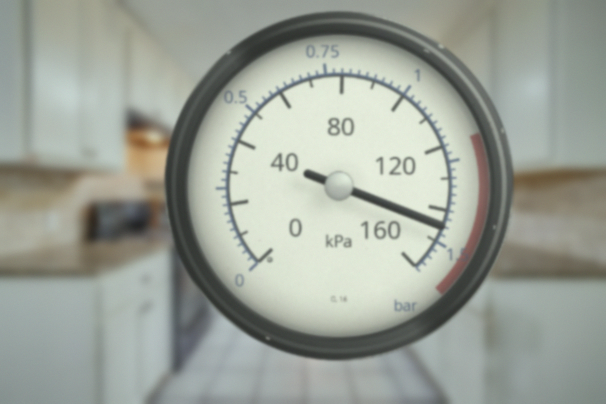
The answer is 145 kPa
